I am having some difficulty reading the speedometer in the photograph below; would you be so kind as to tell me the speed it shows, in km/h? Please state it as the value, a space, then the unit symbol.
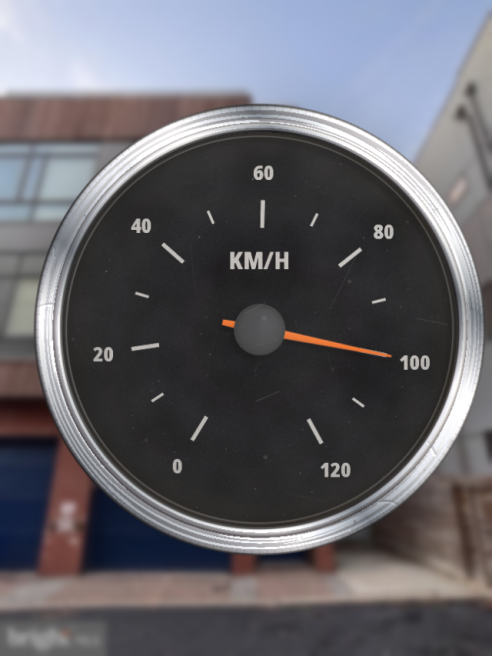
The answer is 100 km/h
